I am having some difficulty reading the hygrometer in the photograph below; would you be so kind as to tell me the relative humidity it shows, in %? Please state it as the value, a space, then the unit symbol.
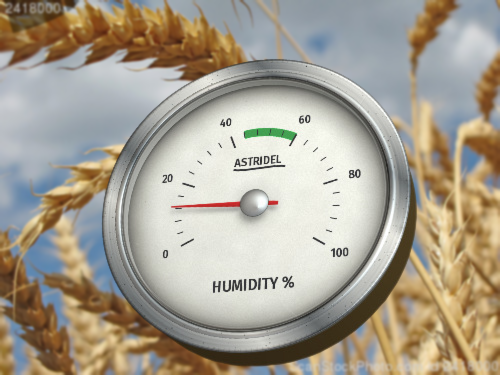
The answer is 12 %
